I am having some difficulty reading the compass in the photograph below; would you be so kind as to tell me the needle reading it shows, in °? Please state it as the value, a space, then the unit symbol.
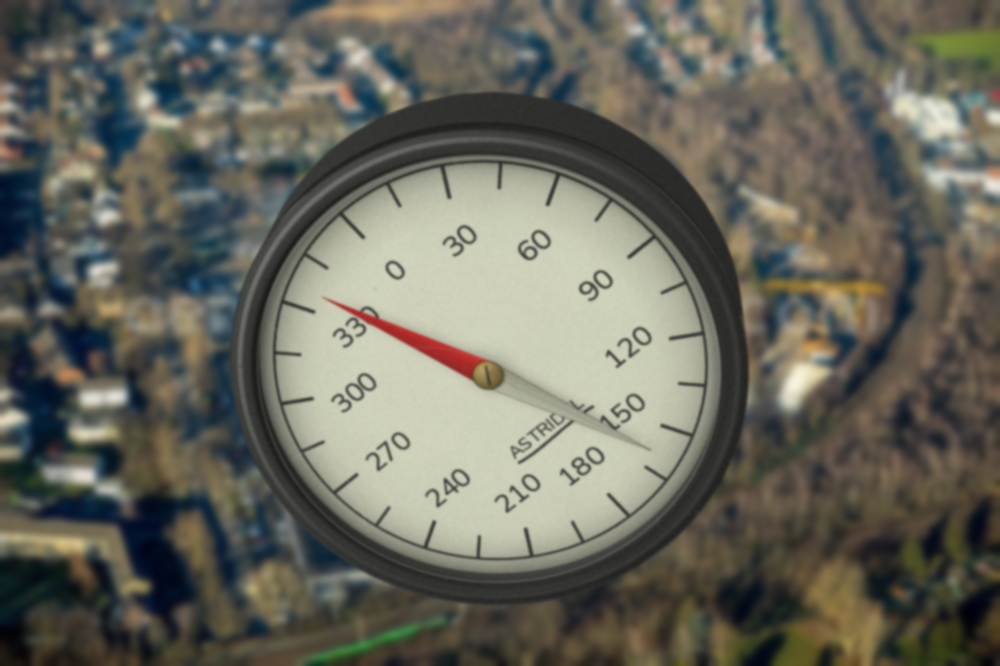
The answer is 337.5 °
